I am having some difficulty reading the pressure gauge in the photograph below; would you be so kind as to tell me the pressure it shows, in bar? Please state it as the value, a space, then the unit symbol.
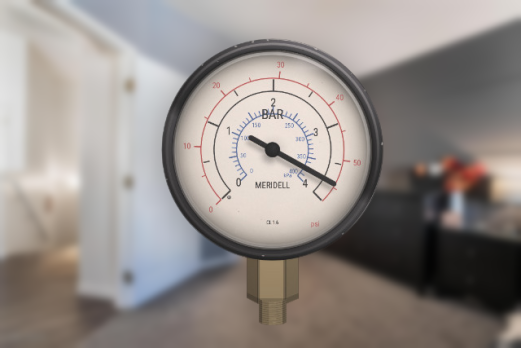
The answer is 3.75 bar
